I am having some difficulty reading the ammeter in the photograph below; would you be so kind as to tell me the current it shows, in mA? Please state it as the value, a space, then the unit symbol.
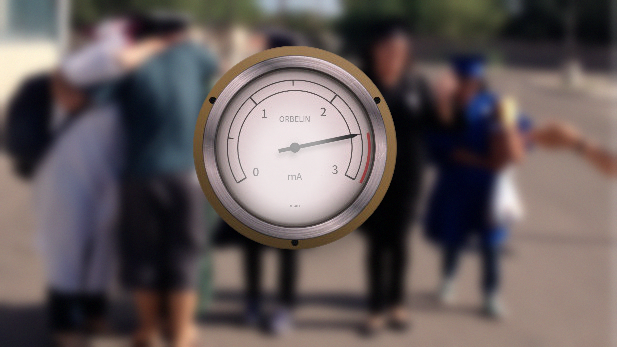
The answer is 2.5 mA
